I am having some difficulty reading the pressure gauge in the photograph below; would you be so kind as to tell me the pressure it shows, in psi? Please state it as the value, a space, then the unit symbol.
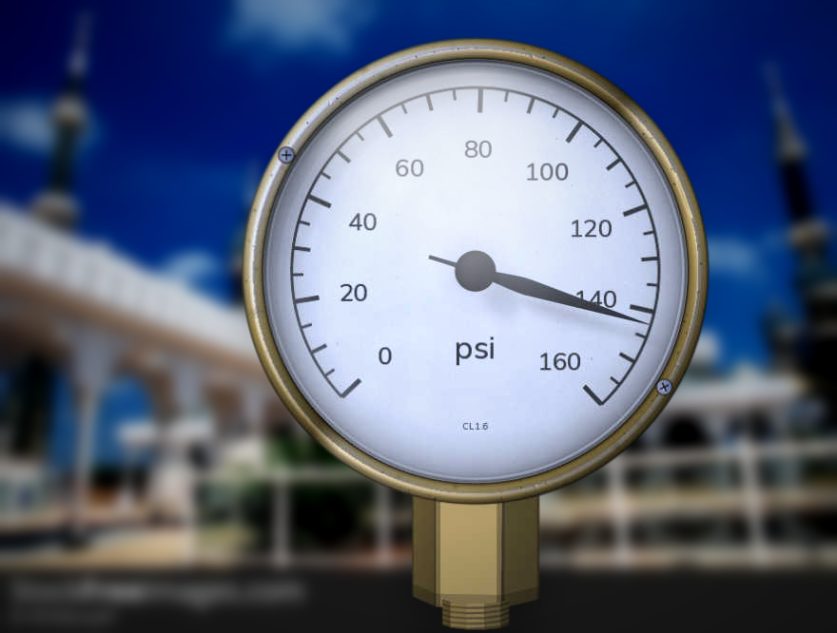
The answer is 142.5 psi
